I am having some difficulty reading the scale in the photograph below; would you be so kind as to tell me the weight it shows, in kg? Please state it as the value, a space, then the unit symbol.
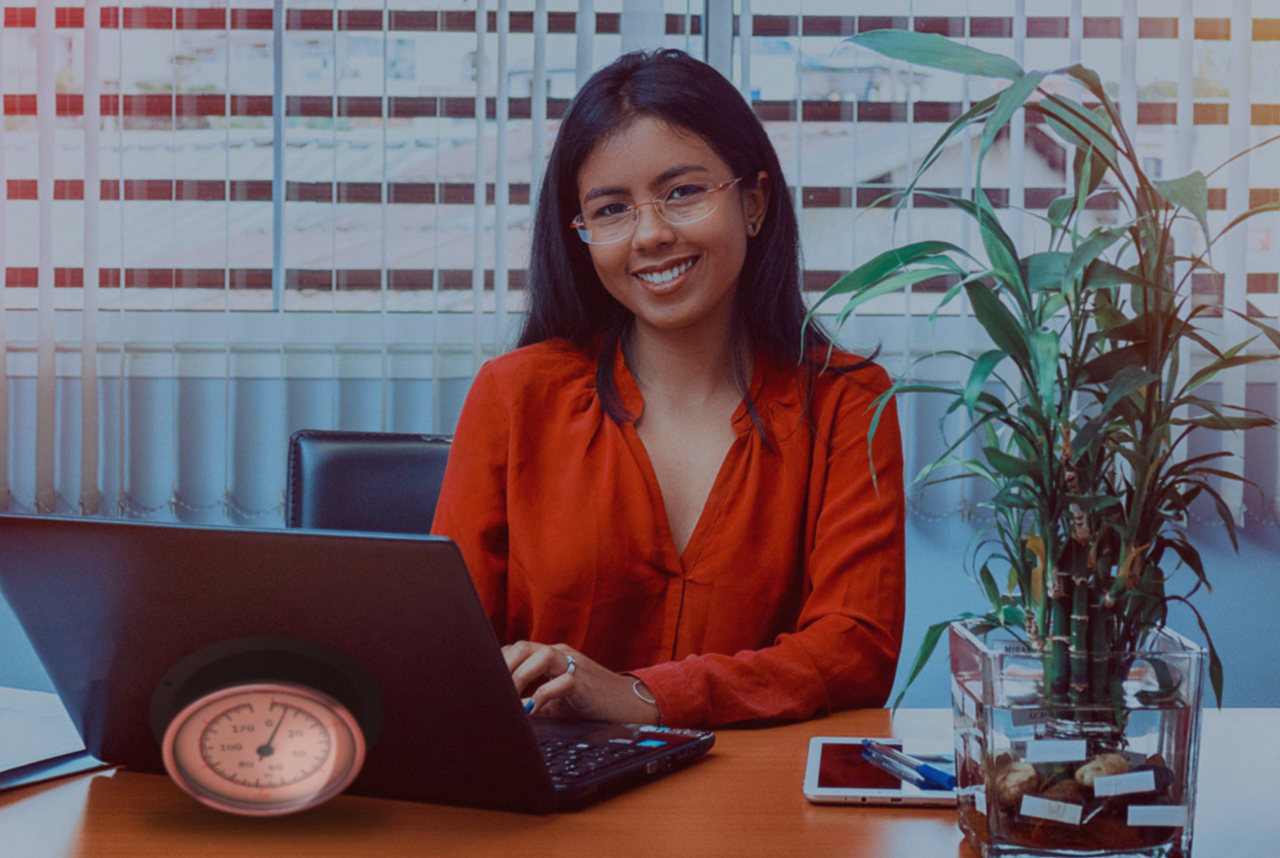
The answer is 5 kg
